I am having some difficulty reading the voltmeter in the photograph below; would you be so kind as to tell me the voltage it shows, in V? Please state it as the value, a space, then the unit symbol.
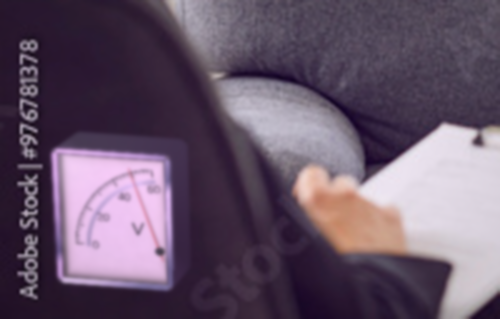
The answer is 50 V
